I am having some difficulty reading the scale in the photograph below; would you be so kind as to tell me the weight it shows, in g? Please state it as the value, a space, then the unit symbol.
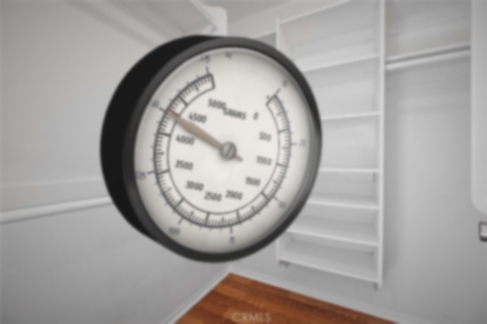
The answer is 4250 g
